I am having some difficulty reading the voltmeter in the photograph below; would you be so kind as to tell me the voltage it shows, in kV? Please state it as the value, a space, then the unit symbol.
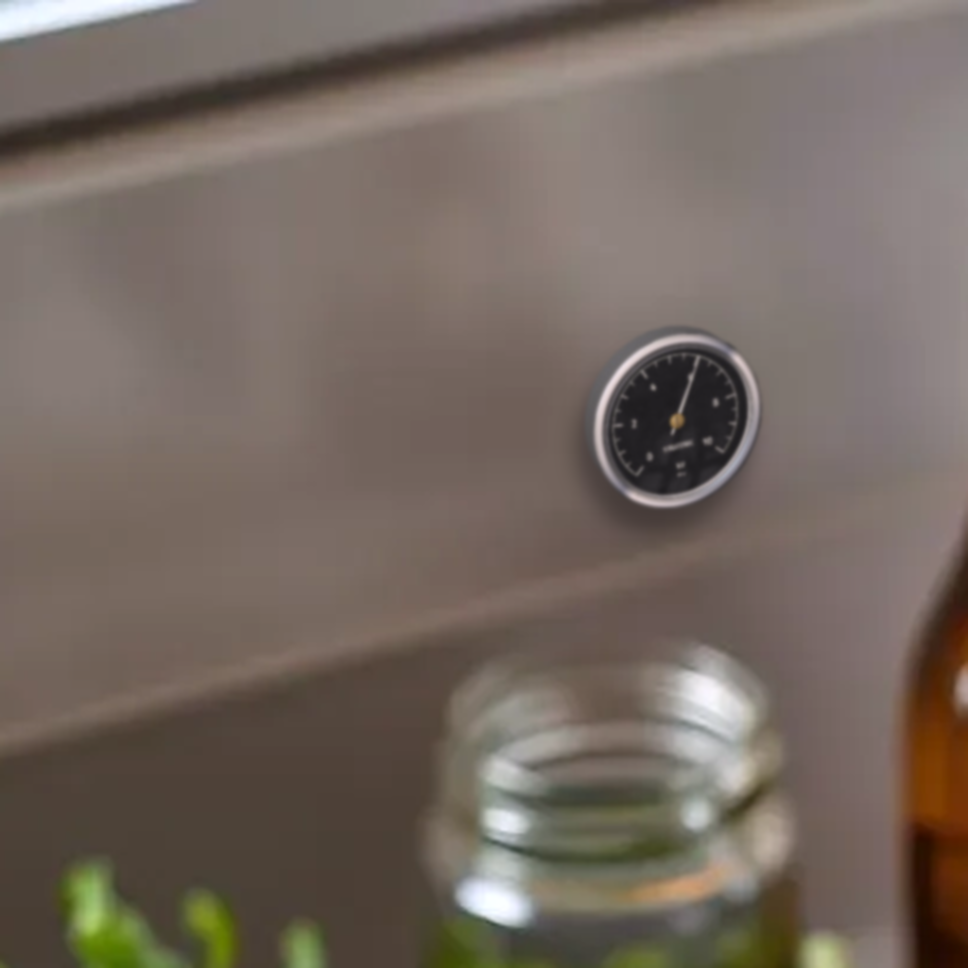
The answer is 6 kV
